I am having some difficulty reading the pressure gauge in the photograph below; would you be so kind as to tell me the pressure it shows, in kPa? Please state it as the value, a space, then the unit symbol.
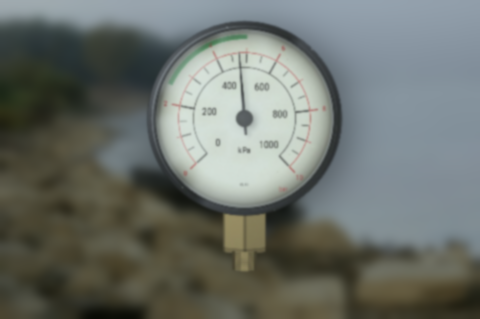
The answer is 475 kPa
